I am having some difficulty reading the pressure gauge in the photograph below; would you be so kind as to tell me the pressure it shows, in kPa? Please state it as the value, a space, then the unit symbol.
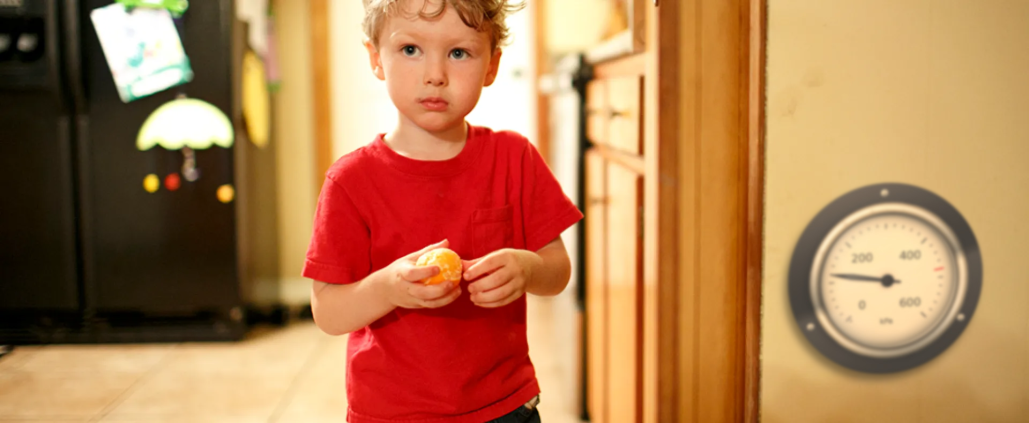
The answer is 120 kPa
